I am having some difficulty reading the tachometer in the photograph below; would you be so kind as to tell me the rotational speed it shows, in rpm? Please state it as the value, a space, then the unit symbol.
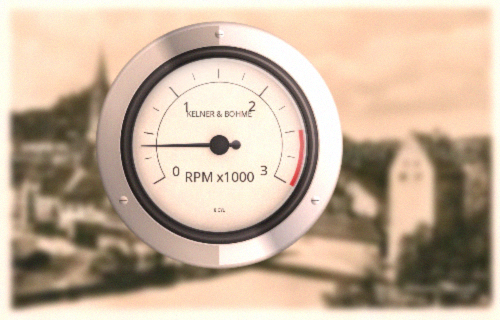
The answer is 375 rpm
